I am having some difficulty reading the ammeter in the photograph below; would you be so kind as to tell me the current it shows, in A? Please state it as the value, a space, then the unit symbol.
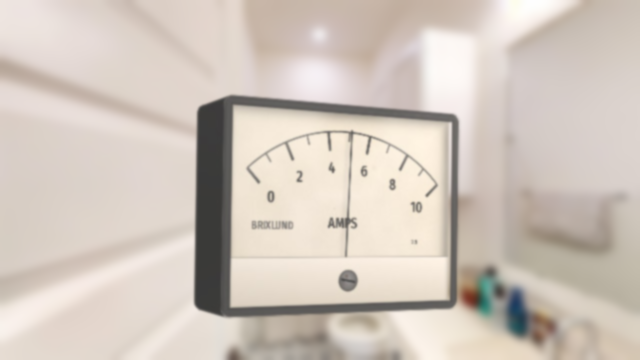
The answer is 5 A
